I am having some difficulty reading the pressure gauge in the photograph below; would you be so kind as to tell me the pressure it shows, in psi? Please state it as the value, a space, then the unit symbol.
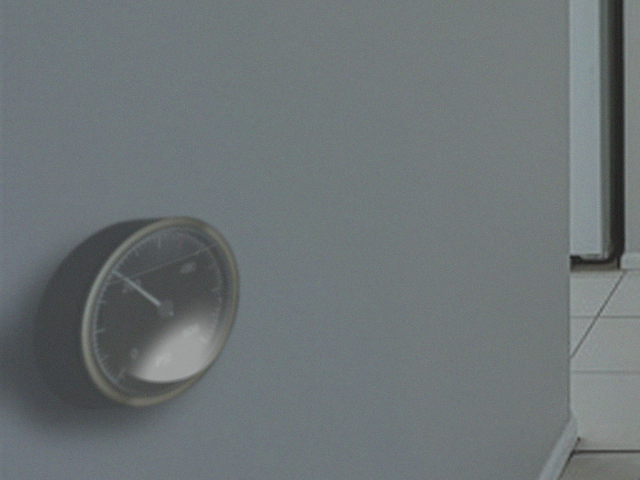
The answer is 200 psi
